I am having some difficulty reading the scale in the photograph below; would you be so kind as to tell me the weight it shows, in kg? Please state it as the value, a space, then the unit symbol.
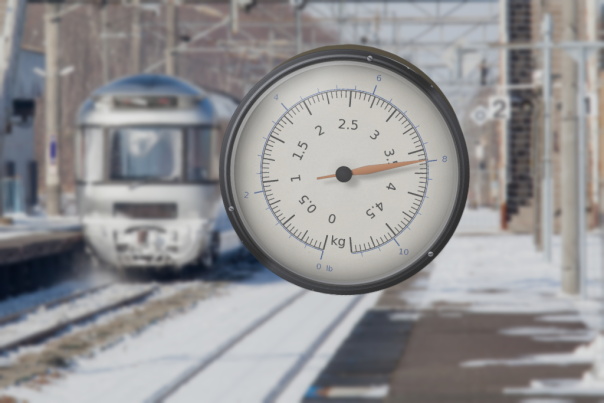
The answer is 3.6 kg
